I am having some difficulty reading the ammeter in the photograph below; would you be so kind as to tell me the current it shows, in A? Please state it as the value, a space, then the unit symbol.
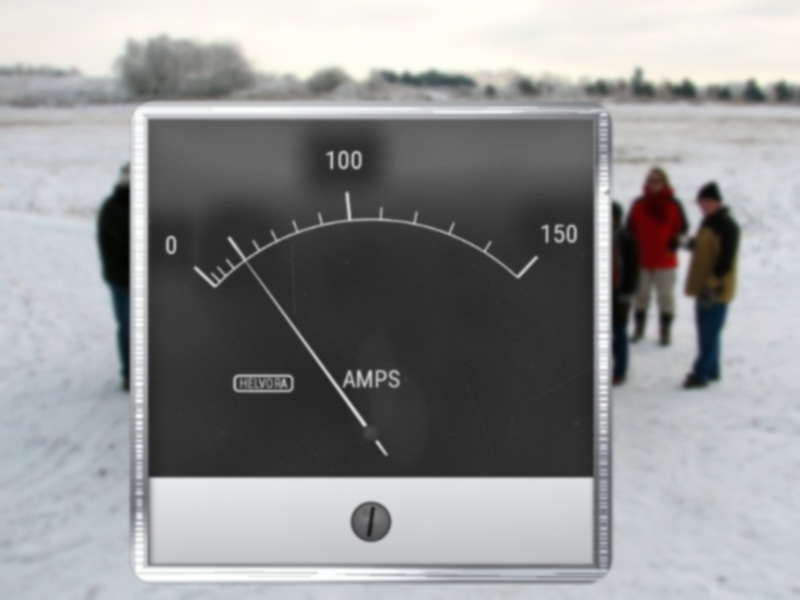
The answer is 50 A
